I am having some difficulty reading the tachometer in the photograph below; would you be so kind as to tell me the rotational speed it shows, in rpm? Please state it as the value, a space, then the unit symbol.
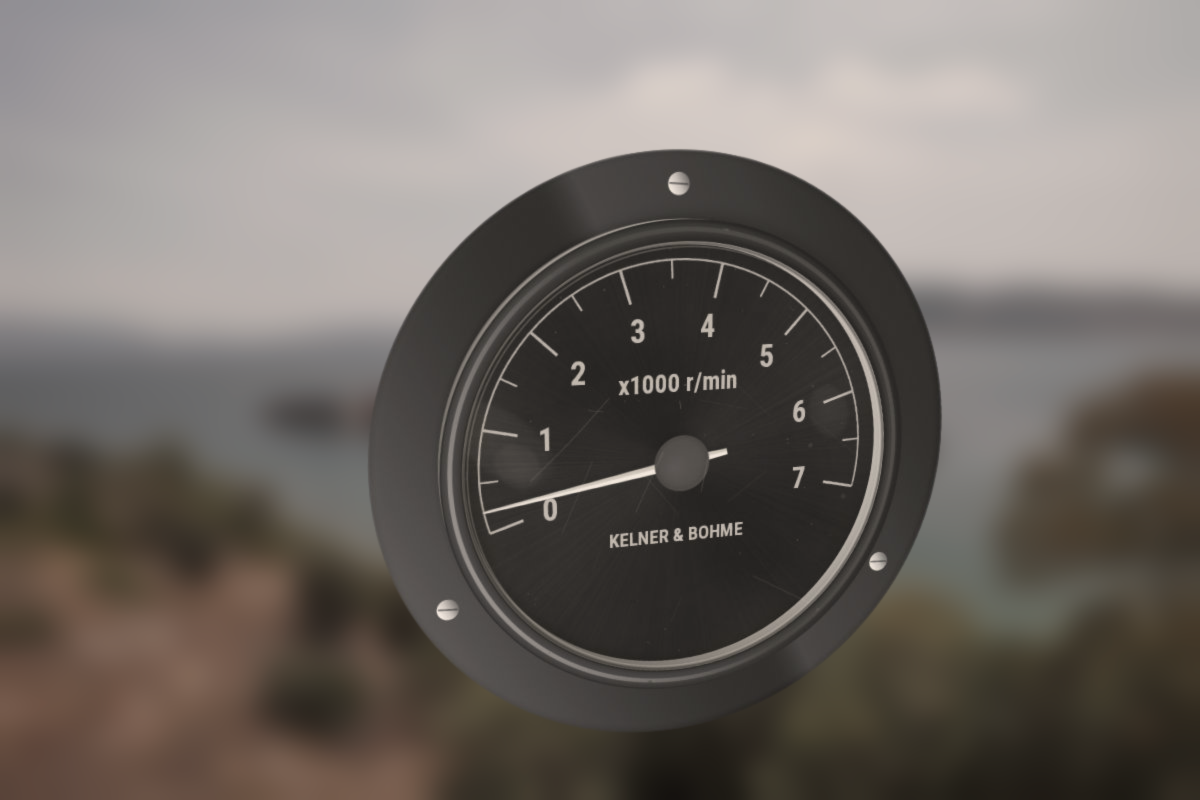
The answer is 250 rpm
